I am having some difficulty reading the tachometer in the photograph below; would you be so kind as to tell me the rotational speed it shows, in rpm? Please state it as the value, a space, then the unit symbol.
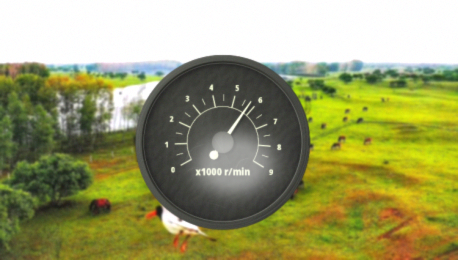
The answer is 5750 rpm
